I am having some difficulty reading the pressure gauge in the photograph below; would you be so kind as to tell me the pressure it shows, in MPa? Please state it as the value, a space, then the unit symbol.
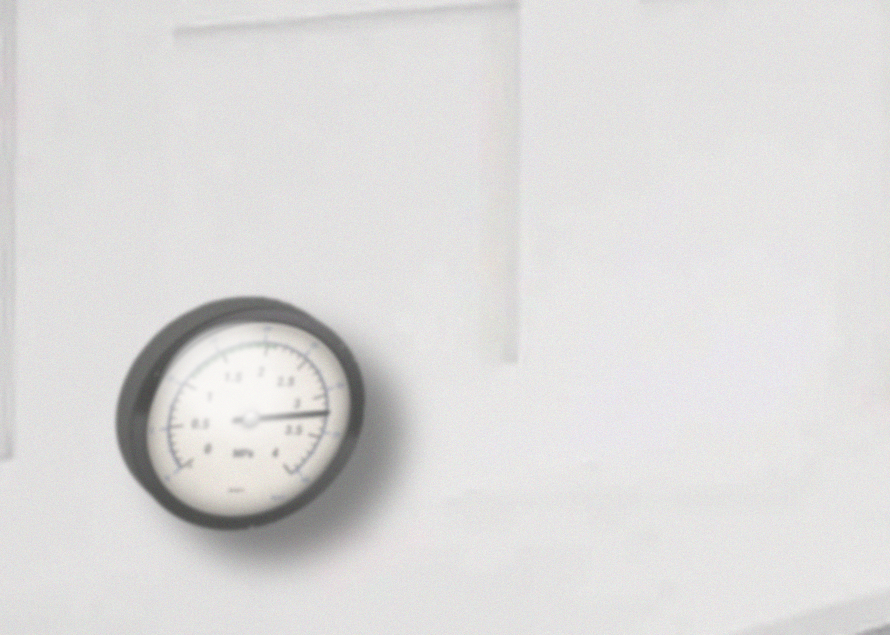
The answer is 3.2 MPa
